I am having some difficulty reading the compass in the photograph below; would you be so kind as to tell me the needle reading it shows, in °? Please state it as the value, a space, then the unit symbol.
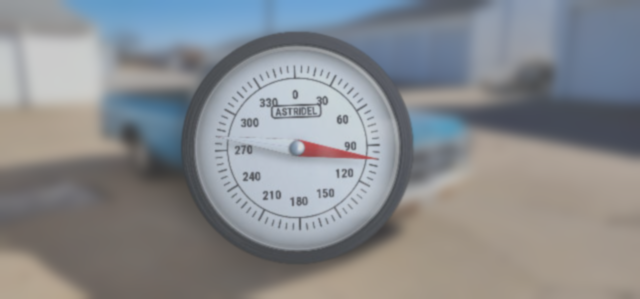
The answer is 100 °
